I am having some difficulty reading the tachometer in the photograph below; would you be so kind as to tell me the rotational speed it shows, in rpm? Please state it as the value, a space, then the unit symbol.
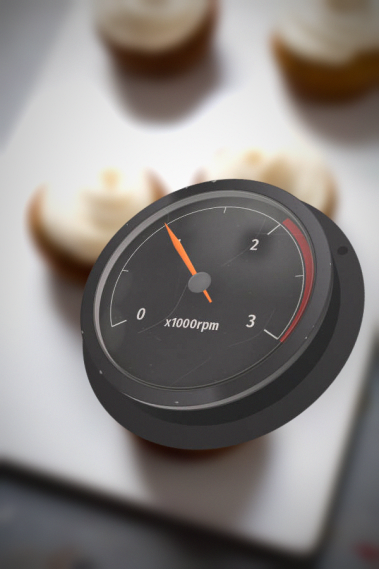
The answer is 1000 rpm
